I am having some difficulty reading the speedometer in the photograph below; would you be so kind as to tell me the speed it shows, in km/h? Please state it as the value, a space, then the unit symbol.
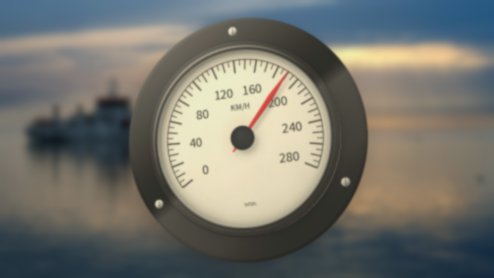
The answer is 190 km/h
